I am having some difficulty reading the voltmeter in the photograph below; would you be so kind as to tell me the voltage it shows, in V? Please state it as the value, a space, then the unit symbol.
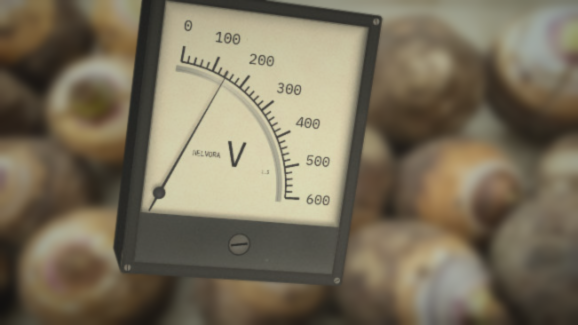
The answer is 140 V
